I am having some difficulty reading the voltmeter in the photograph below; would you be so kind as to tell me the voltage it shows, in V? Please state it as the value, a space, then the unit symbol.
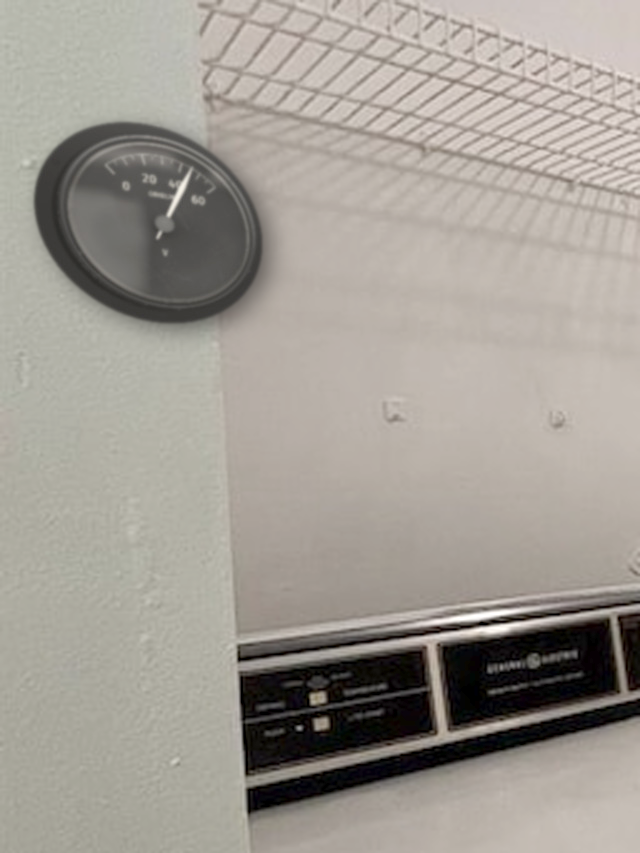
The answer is 45 V
